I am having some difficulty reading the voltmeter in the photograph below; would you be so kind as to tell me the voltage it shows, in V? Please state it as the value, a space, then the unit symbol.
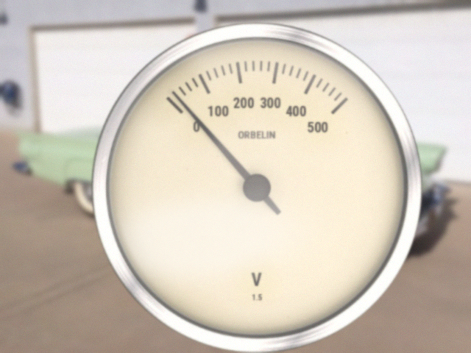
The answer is 20 V
